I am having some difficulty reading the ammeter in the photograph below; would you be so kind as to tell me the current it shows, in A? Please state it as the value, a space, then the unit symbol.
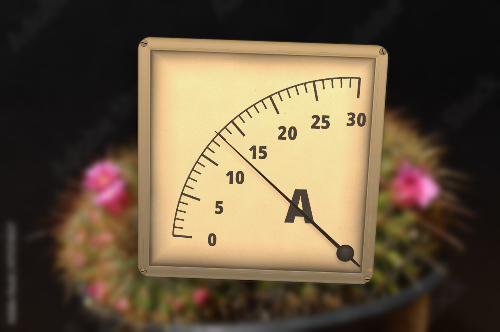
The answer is 13 A
